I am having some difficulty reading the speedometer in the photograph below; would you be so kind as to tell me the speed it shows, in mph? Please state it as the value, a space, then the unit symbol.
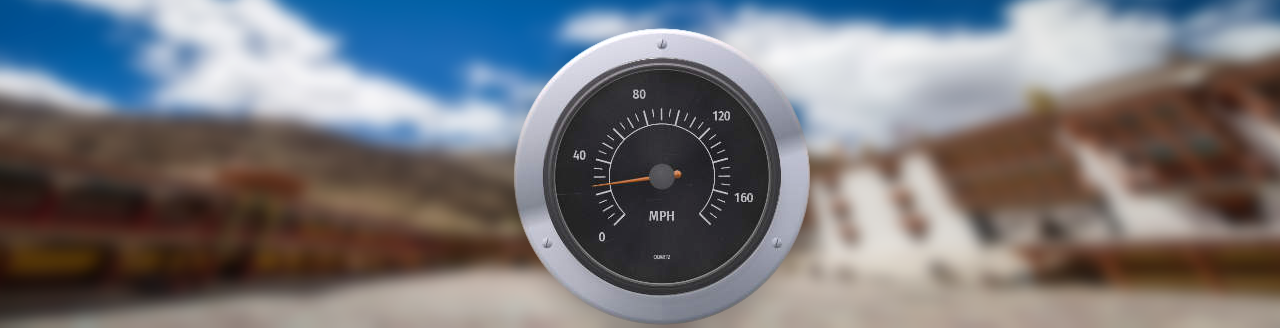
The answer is 25 mph
